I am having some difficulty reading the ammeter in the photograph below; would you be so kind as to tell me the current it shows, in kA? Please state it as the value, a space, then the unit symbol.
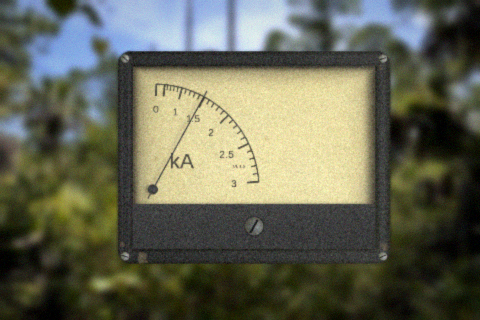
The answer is 1.5 kA
